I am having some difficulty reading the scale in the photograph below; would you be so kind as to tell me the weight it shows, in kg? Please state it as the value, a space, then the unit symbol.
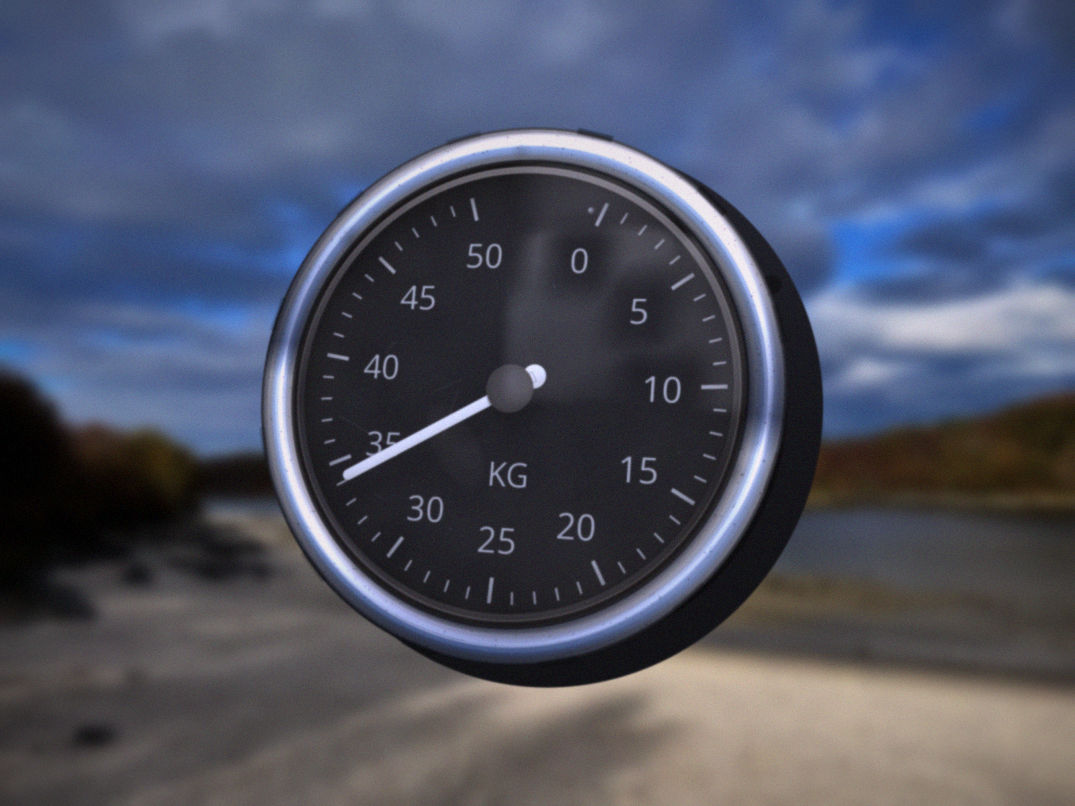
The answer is 34 kg
